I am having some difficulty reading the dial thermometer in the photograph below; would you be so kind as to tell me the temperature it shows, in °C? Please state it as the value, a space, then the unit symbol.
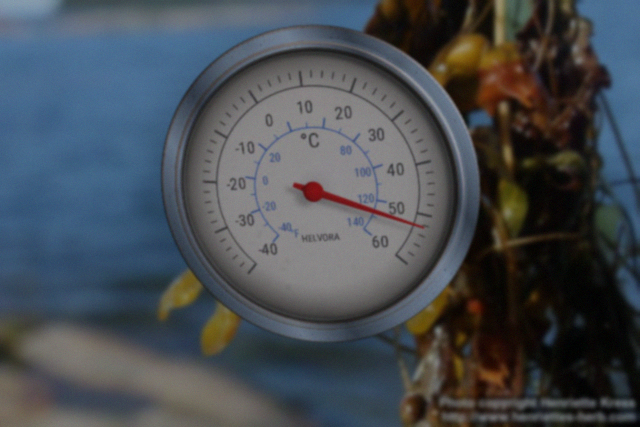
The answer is 52 °C
